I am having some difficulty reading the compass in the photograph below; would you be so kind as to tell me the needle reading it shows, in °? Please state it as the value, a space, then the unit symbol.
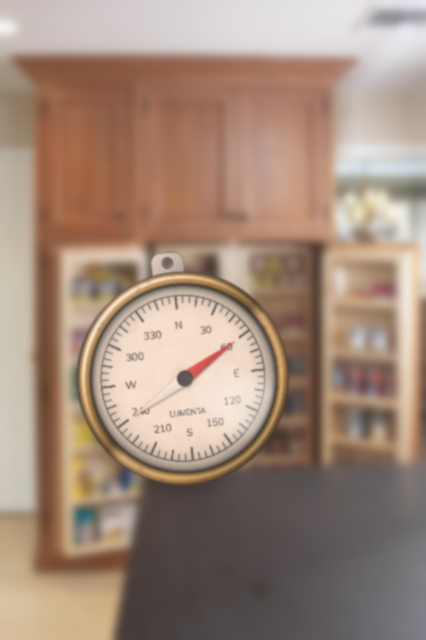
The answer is 60 °
